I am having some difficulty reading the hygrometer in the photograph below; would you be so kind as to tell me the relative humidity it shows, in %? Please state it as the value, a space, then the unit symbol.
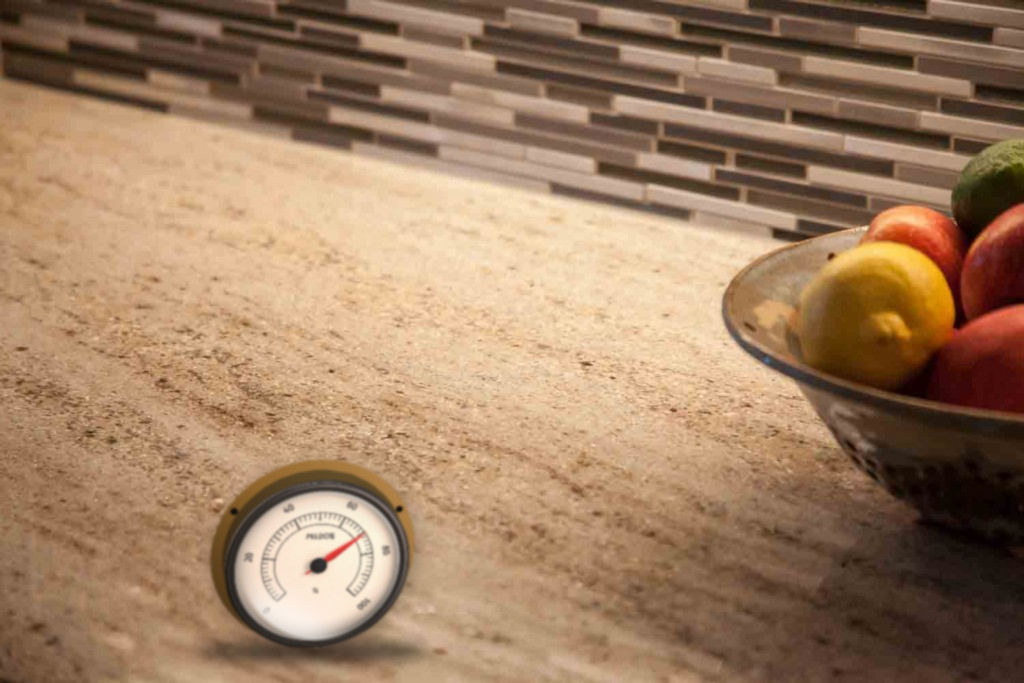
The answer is 70 %
